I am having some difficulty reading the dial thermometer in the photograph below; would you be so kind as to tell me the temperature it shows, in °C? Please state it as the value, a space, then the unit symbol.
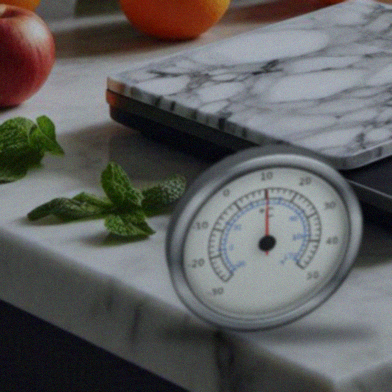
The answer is 10 °C
